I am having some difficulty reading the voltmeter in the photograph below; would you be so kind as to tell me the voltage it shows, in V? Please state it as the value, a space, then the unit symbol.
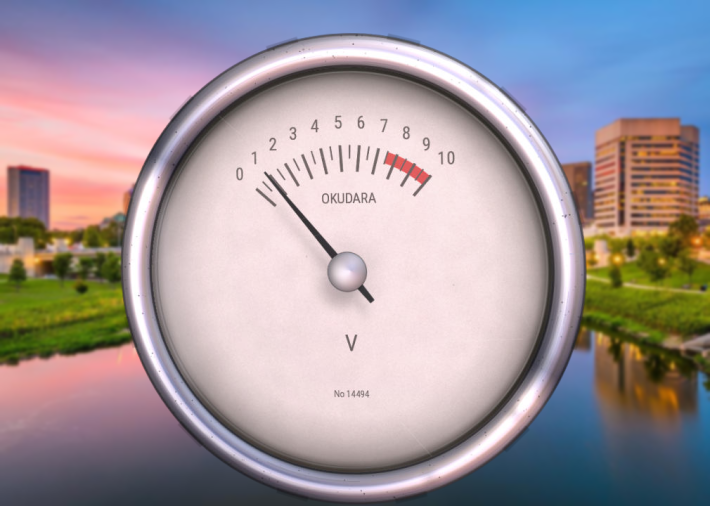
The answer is 1 V
